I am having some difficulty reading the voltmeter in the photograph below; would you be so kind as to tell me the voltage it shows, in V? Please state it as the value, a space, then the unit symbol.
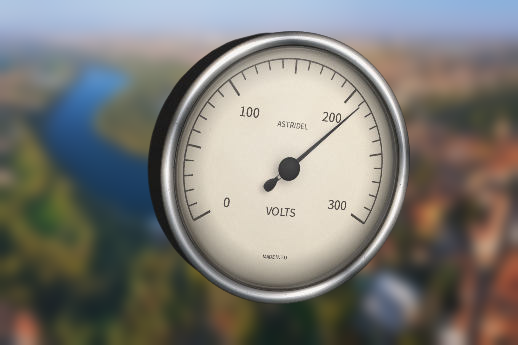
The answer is 210 V
